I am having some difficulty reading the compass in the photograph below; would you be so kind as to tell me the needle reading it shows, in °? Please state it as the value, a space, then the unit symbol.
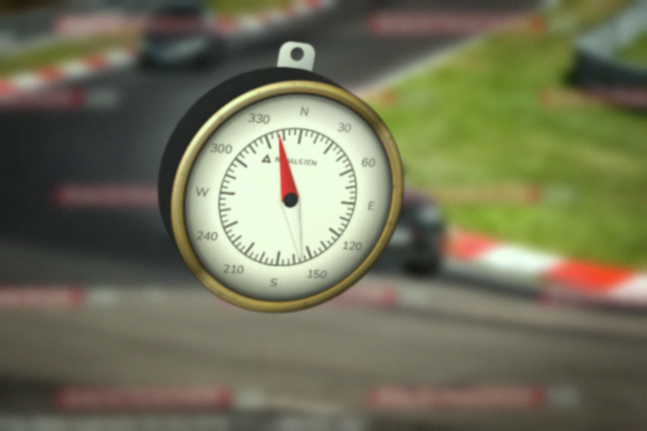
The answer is 340 °
